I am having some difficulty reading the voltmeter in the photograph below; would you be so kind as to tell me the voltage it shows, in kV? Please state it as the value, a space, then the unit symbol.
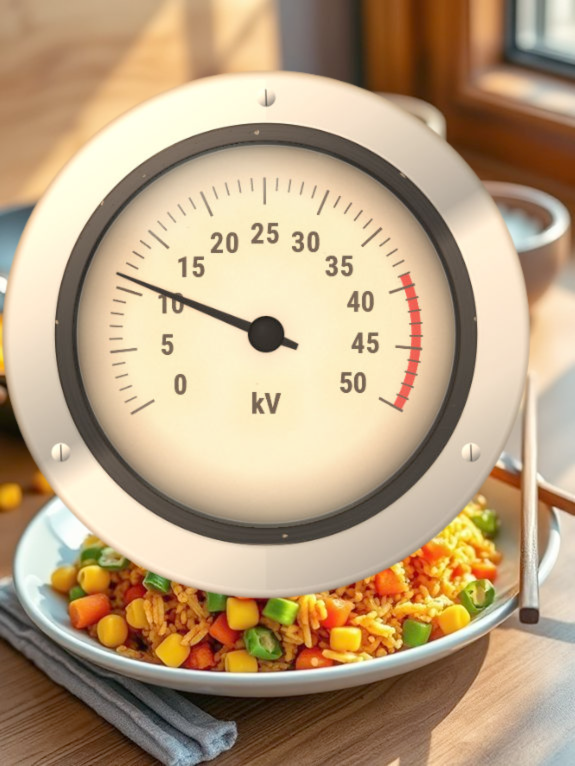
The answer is 11 kV
